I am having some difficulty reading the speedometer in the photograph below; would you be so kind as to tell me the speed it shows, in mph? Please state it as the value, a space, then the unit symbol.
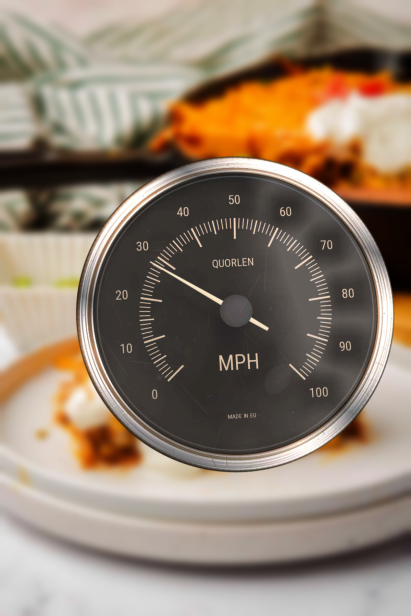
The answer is 28 mph
